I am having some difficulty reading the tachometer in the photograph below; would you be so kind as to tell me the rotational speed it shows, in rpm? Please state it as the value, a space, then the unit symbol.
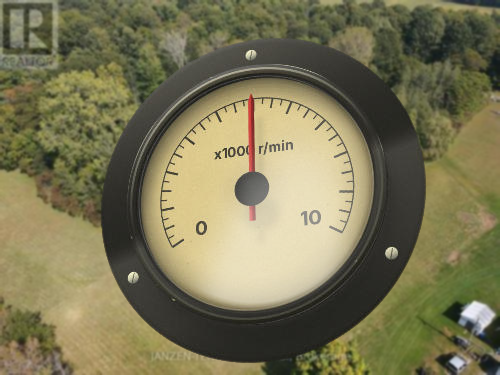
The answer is 5000 rpm
